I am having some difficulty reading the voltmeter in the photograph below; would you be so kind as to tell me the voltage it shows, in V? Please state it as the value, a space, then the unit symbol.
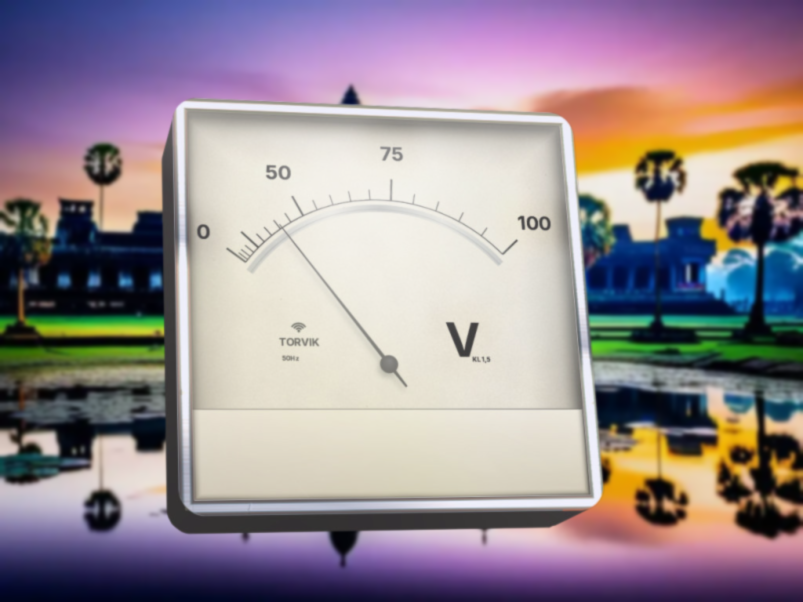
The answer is 40 V
